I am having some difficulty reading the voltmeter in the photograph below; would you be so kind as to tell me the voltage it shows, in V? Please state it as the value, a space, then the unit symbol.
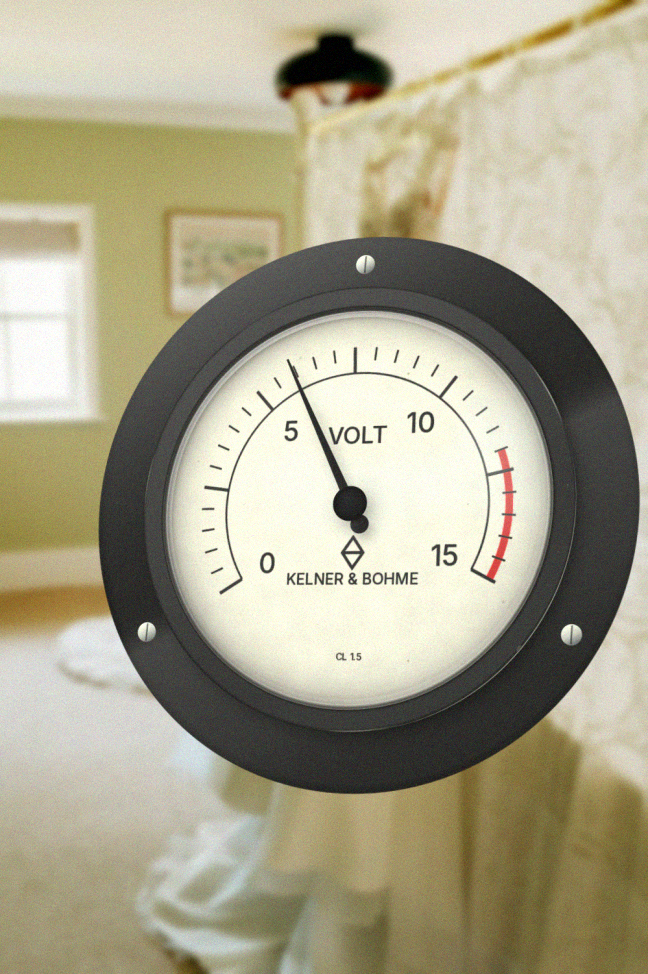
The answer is 6 V
